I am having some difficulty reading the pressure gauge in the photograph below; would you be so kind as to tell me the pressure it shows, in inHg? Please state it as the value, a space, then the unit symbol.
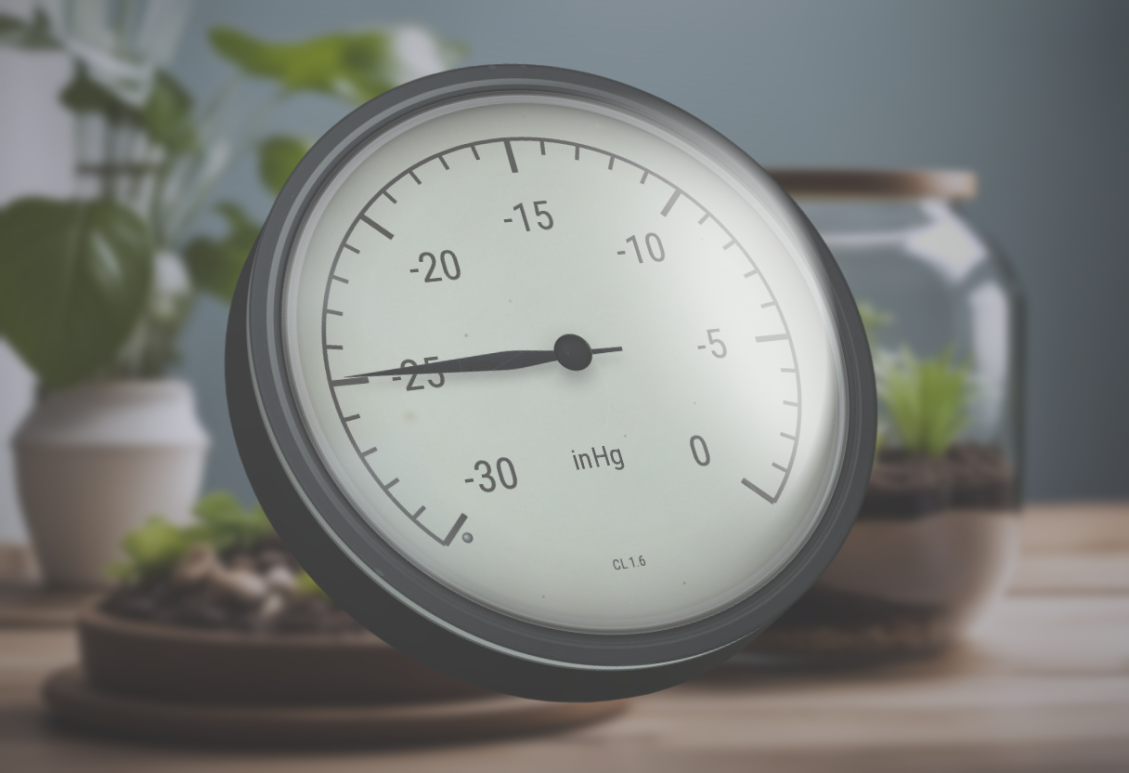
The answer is -25 inHg
